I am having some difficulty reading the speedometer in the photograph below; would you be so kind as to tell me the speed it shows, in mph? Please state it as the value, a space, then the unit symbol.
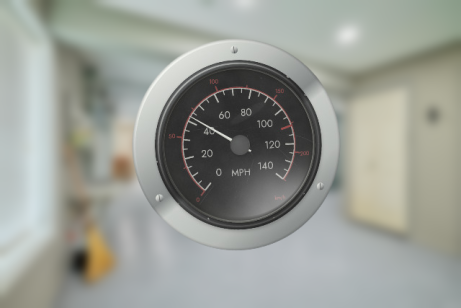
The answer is 42.5 mph
